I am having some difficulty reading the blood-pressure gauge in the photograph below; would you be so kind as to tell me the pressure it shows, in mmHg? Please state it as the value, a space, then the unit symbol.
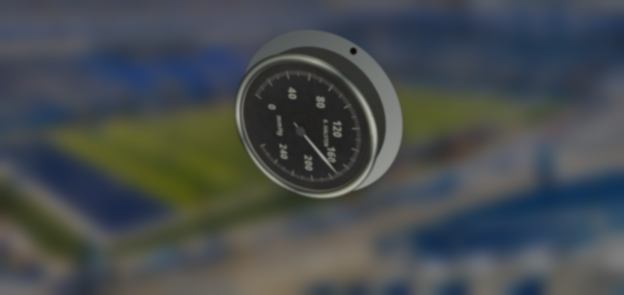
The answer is 170 mmHg
